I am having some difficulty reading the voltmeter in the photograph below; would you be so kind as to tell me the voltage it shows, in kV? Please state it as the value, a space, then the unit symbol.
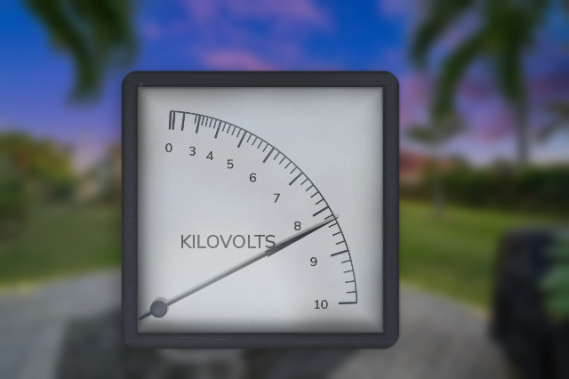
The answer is 8.3 kV
